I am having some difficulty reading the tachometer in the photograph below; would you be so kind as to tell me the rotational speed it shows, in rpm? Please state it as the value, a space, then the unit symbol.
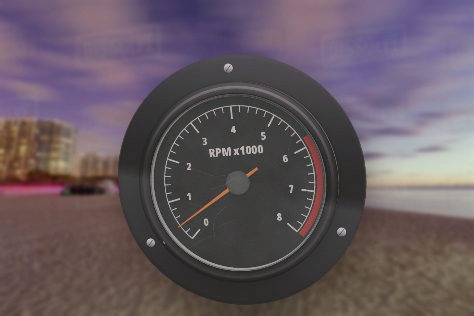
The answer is 400 rpm
